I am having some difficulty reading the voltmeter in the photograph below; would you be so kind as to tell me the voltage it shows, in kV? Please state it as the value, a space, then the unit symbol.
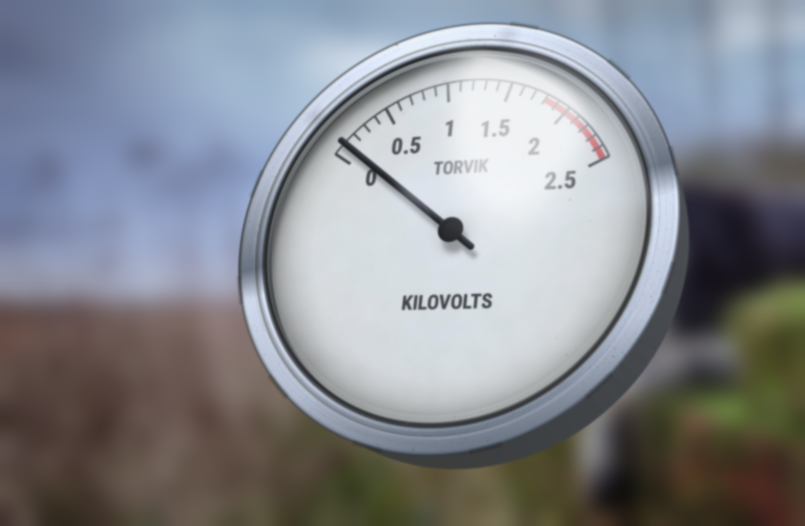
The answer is 0.1 kV
